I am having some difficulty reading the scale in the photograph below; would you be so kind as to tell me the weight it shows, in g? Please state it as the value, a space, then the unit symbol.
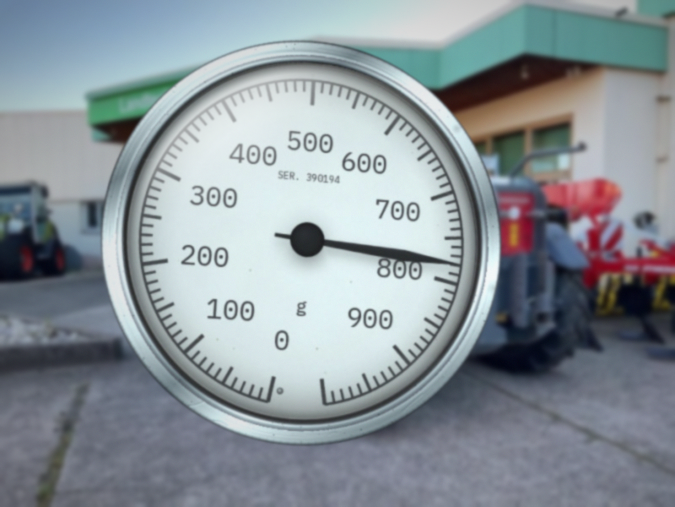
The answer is 780 g
